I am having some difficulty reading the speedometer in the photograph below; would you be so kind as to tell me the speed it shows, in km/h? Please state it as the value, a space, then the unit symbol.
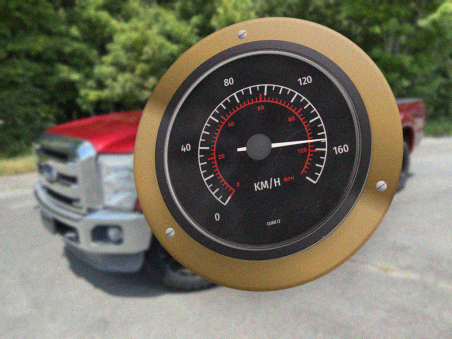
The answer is 155 km/h
